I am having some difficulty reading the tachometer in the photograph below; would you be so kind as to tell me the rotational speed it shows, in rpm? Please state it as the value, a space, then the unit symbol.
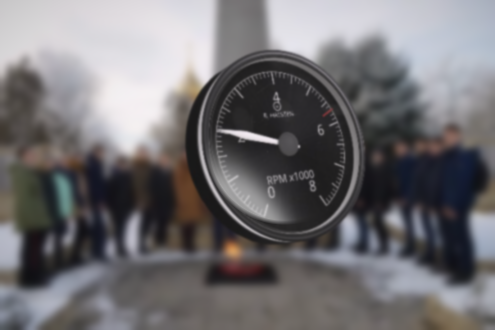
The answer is 2000 rpm
